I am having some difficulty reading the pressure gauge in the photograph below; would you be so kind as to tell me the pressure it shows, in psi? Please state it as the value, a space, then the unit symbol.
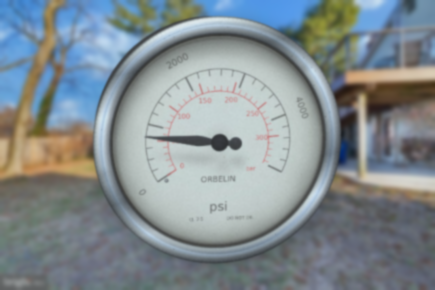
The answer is 800 psi
